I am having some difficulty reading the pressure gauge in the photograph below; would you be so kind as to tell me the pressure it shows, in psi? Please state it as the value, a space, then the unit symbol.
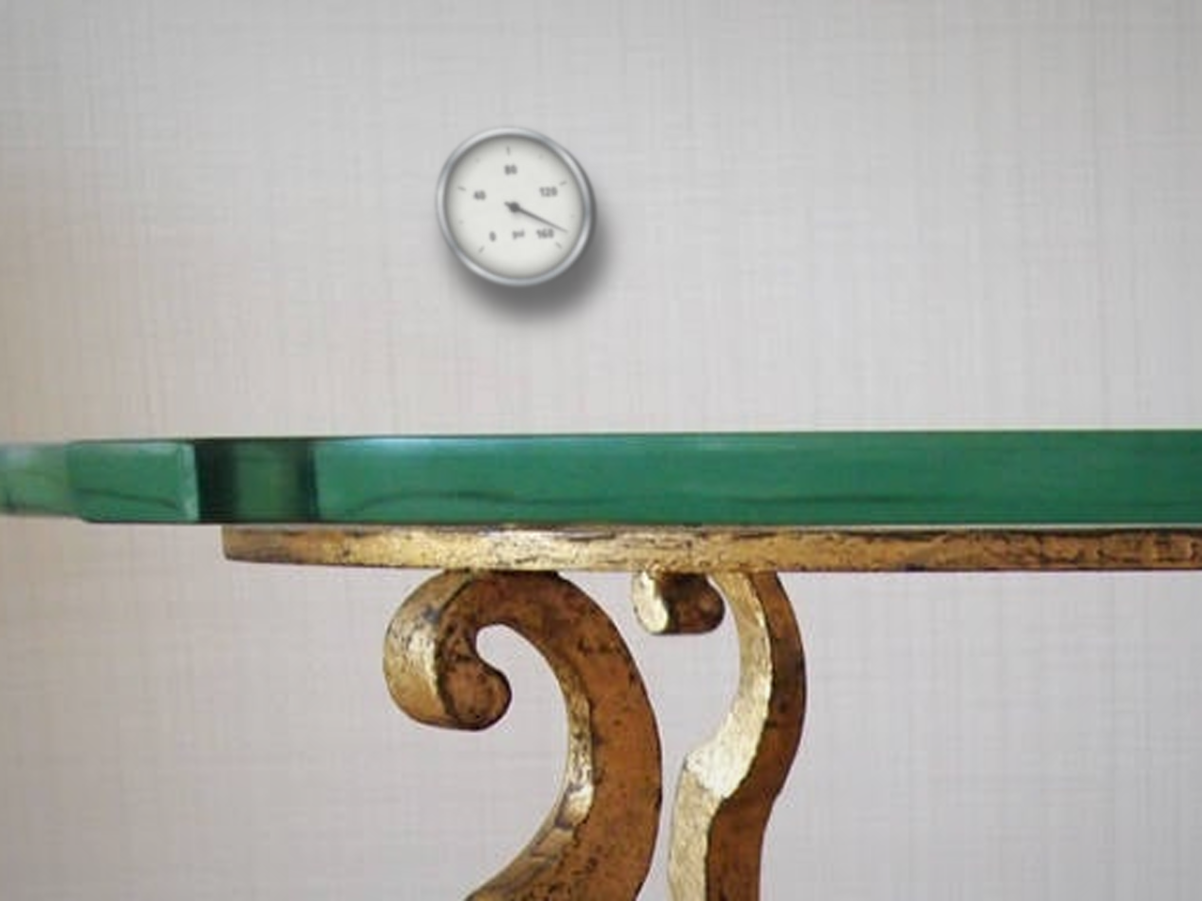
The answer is 150 psi
